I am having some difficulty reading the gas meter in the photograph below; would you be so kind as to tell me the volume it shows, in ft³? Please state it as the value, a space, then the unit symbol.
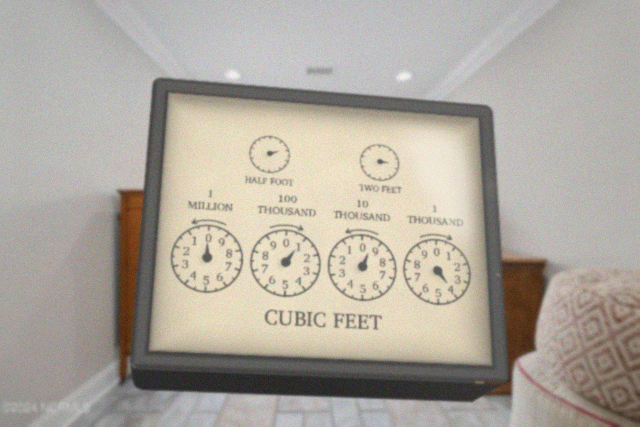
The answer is 9400 ft³
